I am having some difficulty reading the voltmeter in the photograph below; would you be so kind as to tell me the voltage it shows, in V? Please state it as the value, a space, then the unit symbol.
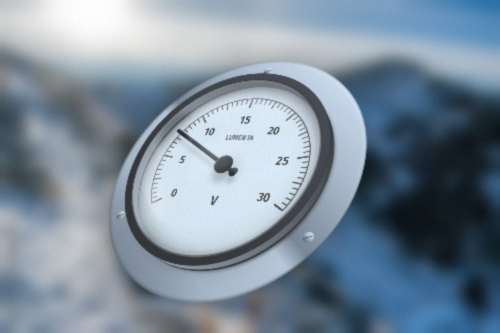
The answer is 7.5 V
